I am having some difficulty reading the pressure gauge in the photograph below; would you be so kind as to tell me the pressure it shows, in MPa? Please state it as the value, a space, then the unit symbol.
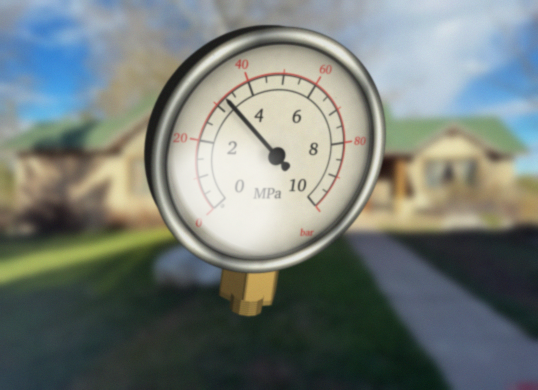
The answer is 3.25 MPa
